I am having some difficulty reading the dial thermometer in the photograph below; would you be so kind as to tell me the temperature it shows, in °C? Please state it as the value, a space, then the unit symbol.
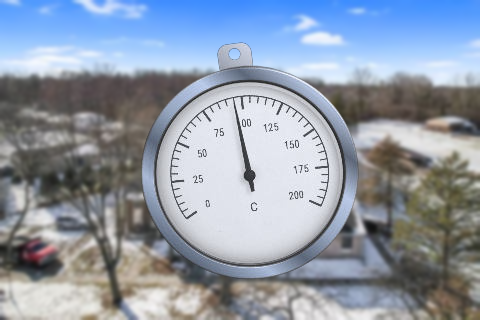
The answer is 95 °C
